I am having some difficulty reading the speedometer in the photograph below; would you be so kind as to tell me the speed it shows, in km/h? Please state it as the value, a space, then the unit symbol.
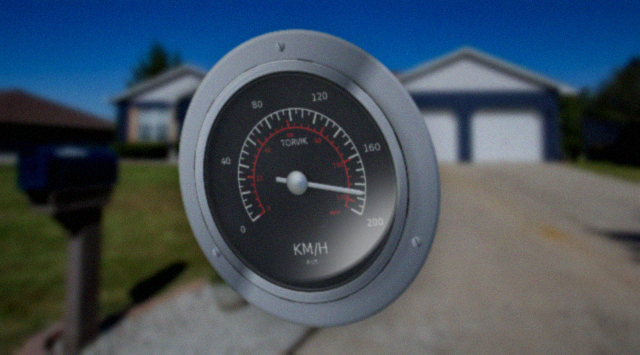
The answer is 185 km/h
